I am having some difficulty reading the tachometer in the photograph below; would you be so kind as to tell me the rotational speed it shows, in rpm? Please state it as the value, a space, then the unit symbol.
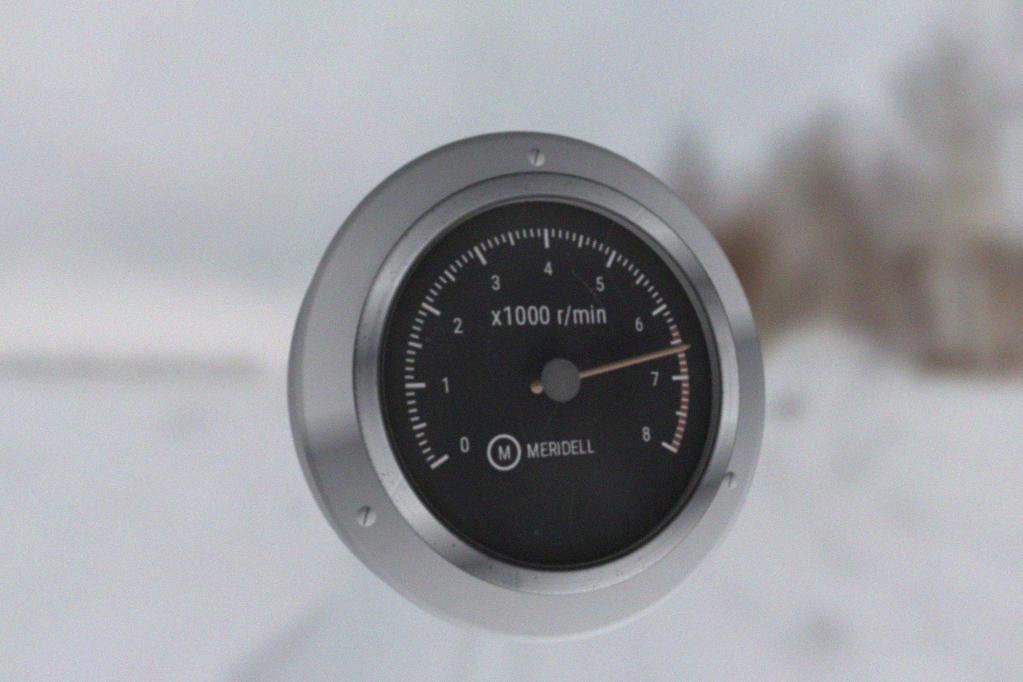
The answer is 6600 rpm
